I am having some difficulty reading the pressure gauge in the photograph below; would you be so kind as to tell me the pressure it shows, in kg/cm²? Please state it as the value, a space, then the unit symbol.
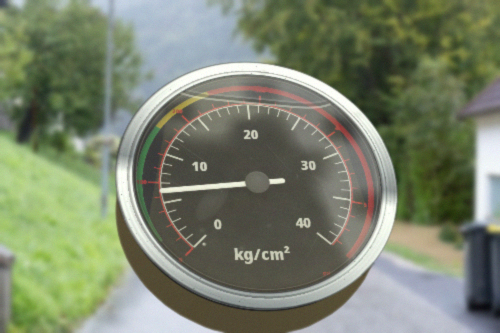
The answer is 6 kg/cm²
